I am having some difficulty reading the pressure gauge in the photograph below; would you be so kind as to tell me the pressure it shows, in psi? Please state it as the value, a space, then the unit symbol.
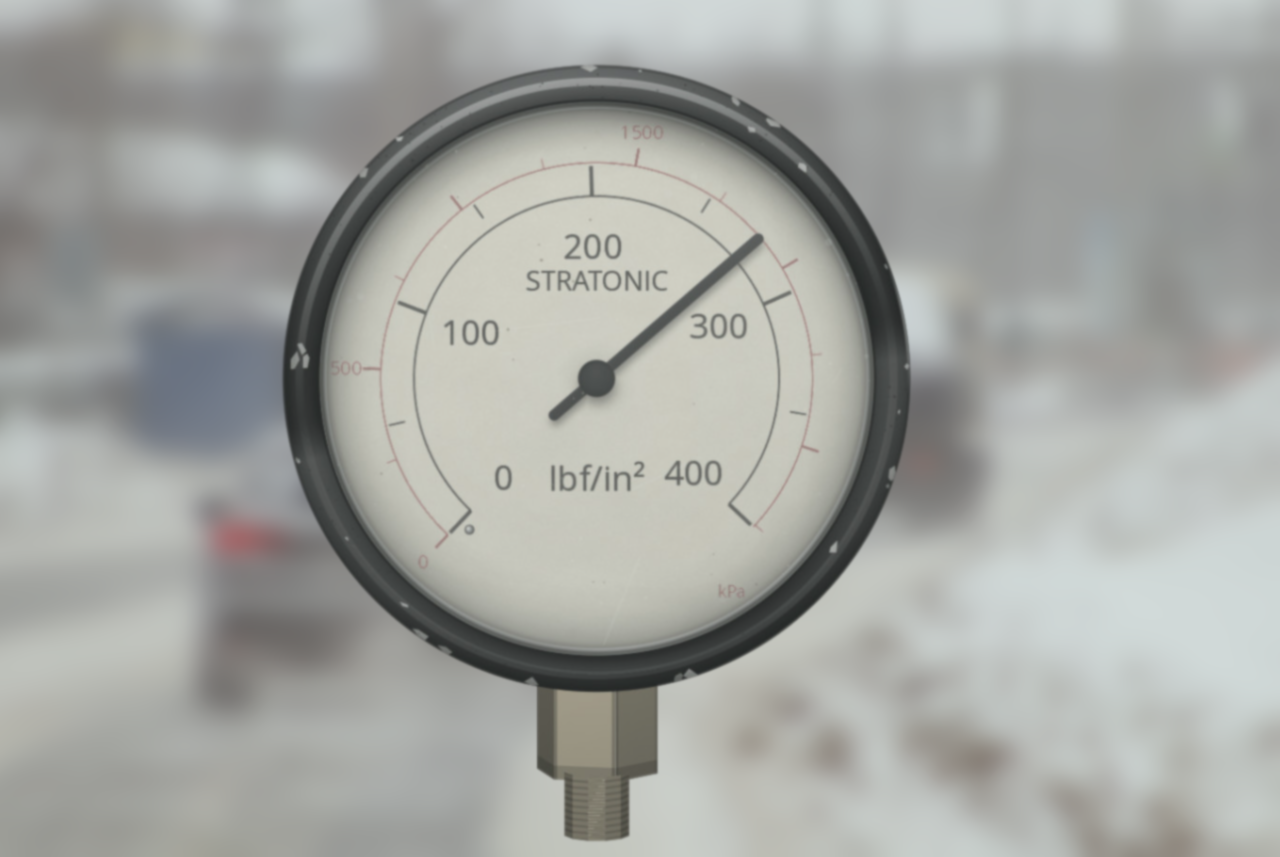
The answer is 275 psi
